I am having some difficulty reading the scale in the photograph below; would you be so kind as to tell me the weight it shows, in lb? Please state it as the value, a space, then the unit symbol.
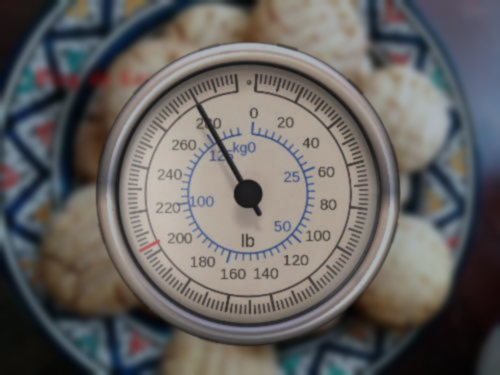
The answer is 280 lb
